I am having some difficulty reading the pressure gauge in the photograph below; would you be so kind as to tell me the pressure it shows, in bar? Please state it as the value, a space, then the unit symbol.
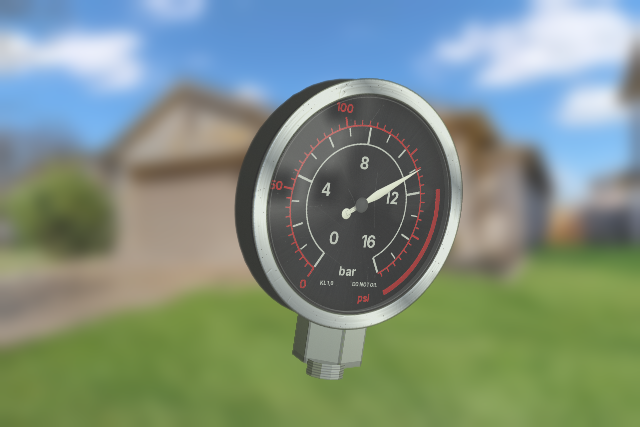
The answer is 11 bar
